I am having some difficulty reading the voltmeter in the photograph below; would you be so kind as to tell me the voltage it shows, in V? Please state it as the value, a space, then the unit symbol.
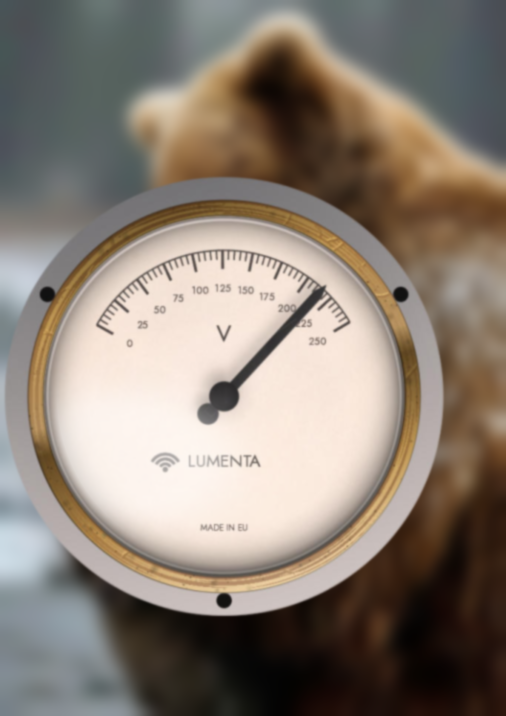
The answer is 215 V
